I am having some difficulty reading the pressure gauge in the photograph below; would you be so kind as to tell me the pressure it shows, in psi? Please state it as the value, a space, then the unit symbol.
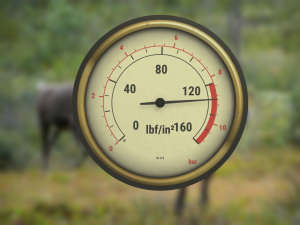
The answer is 130 psi
